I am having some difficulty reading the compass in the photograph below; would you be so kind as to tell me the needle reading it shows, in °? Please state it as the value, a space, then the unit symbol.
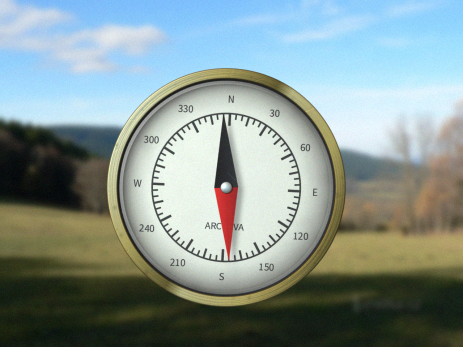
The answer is 175 °
